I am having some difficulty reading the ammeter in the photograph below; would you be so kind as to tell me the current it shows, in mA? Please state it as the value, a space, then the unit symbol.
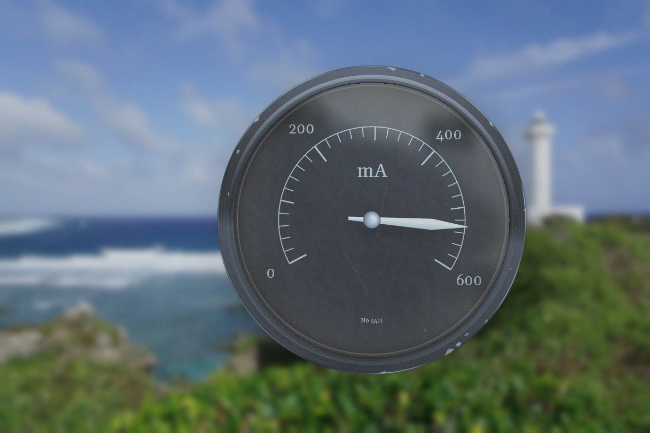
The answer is 530 mA
